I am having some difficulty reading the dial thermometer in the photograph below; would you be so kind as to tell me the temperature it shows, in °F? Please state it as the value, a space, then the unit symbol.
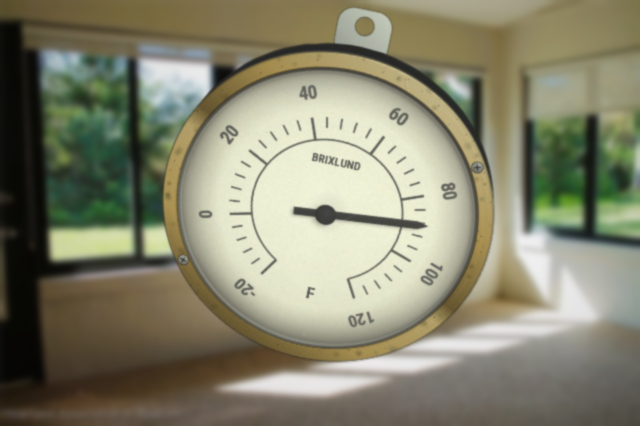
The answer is 88 °F
